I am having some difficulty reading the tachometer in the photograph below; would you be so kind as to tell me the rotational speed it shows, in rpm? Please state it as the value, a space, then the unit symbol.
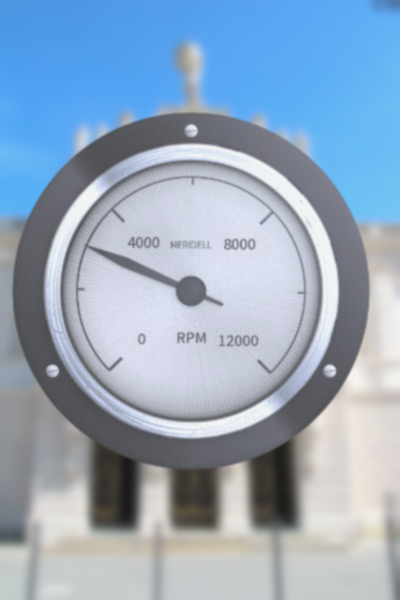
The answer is 3000 rpm
